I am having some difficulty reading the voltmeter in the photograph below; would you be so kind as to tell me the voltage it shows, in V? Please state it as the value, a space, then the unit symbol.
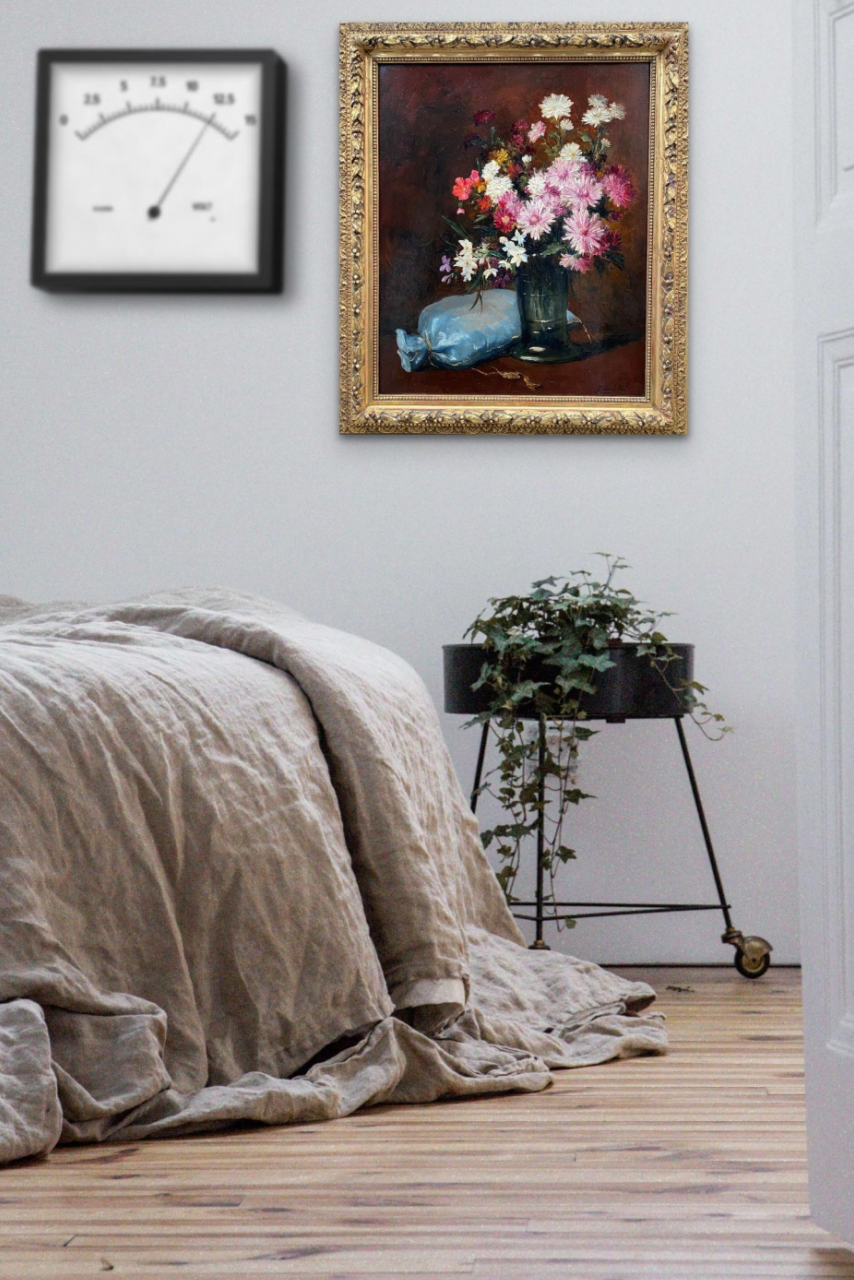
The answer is 12.5 V
